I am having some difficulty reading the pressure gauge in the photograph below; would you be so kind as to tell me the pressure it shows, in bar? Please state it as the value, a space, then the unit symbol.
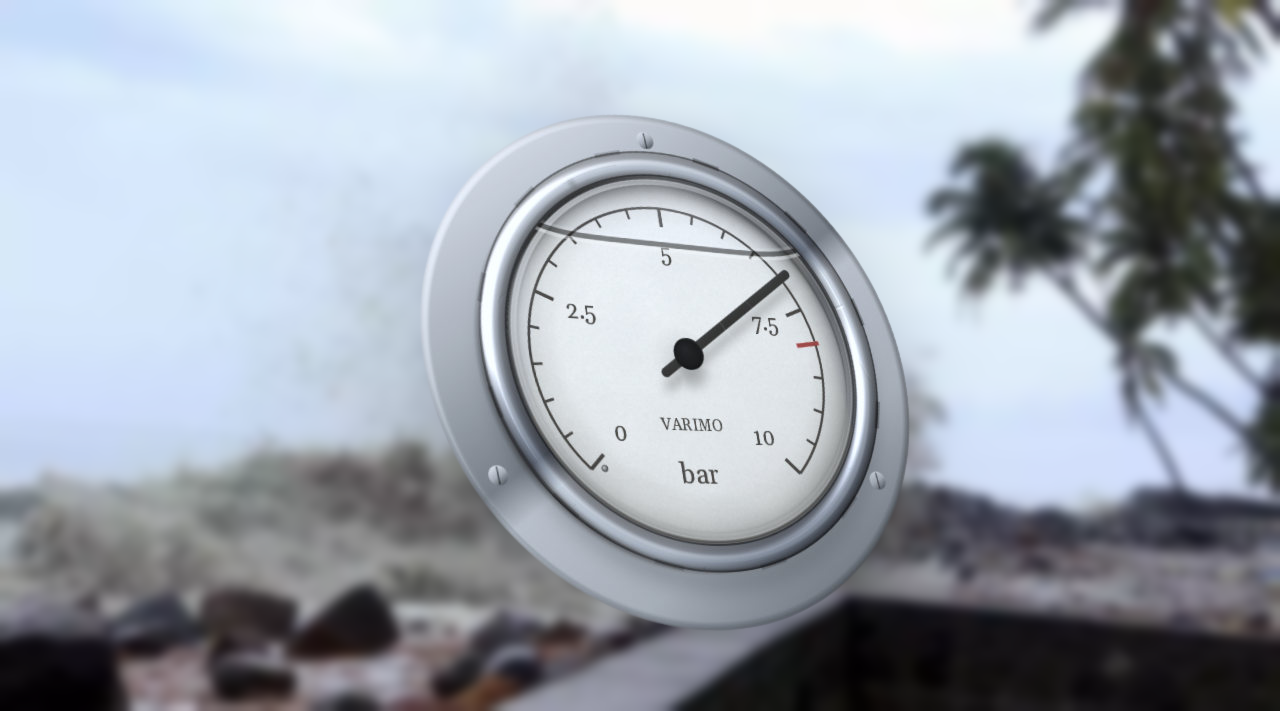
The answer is 7 bar
